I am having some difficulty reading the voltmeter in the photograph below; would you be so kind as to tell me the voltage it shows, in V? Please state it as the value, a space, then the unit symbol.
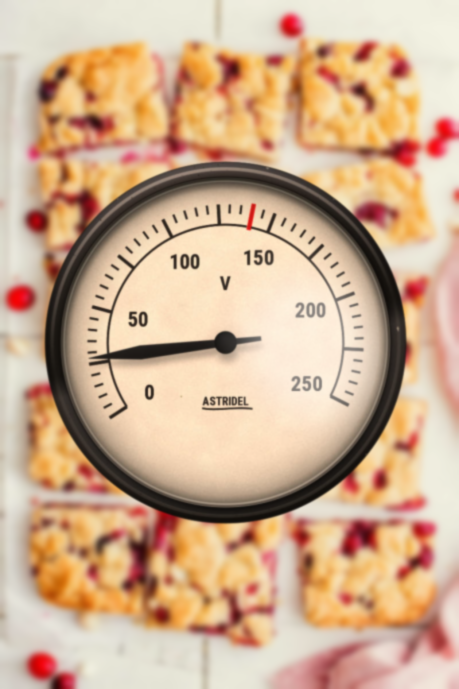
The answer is 27.5 V
